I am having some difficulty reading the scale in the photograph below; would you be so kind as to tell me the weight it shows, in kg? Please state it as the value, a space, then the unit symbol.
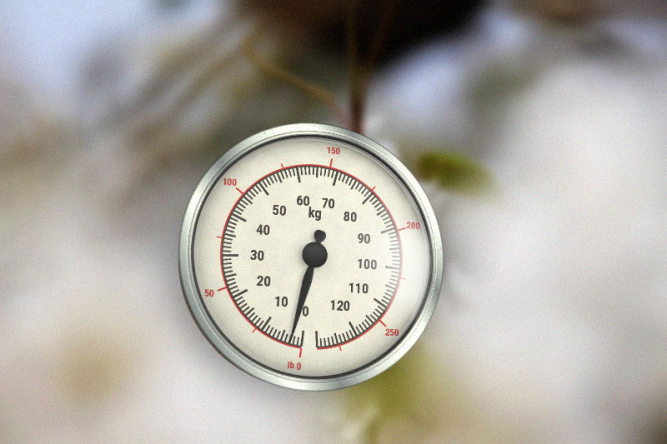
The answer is 3 kg
